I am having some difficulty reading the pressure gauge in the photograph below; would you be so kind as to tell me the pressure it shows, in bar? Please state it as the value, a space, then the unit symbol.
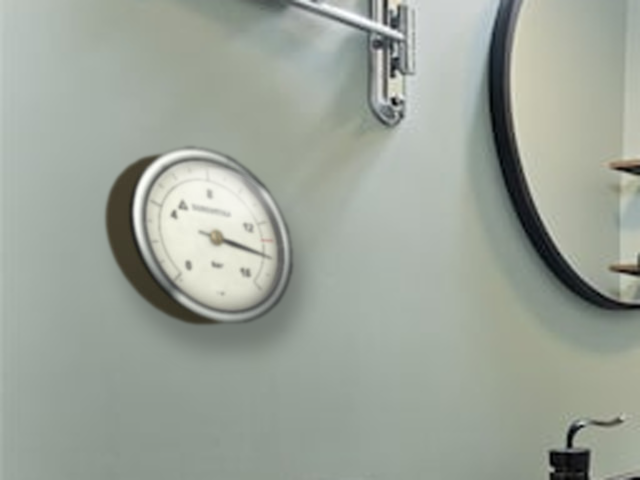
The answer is 14 bar
